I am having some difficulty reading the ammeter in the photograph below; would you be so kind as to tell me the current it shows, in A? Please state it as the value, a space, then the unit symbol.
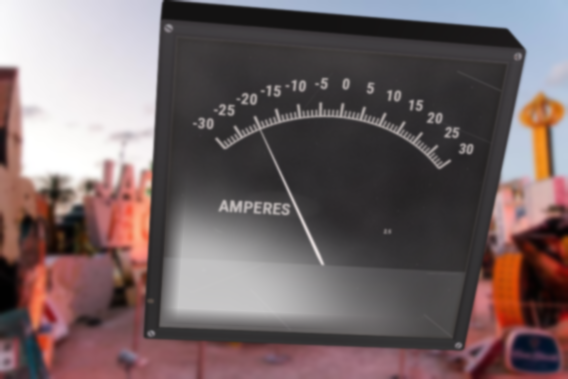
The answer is -20 A
